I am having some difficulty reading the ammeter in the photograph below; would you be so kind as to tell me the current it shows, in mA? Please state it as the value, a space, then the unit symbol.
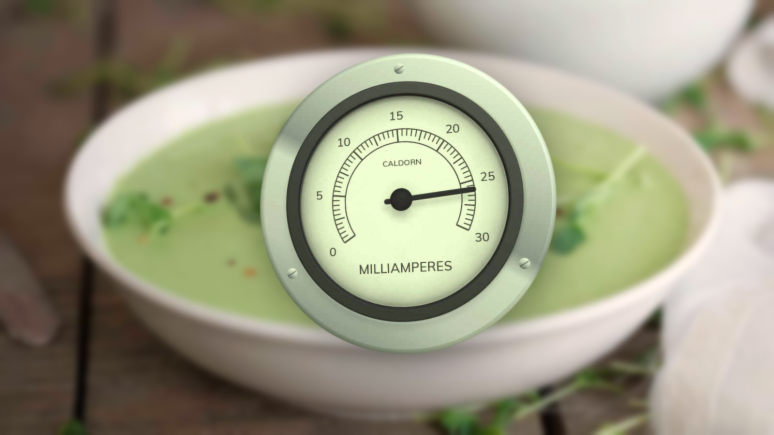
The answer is 26 mA
